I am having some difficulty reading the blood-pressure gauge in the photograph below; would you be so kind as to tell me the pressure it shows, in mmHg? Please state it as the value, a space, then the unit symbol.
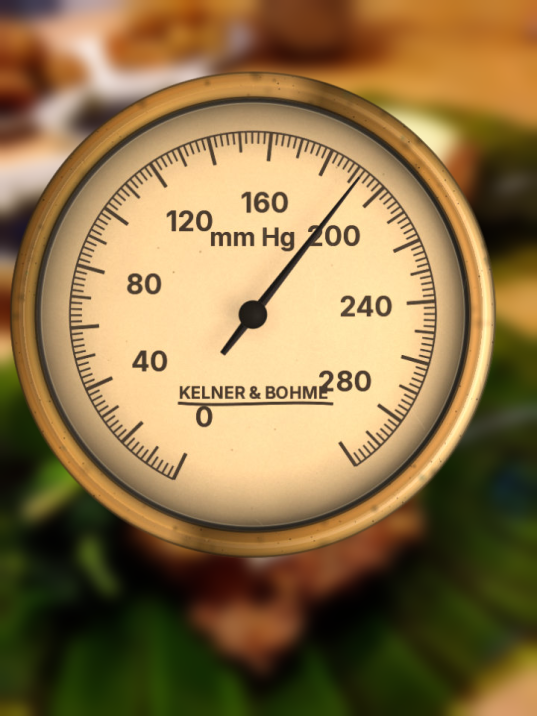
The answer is 192 mmHg
